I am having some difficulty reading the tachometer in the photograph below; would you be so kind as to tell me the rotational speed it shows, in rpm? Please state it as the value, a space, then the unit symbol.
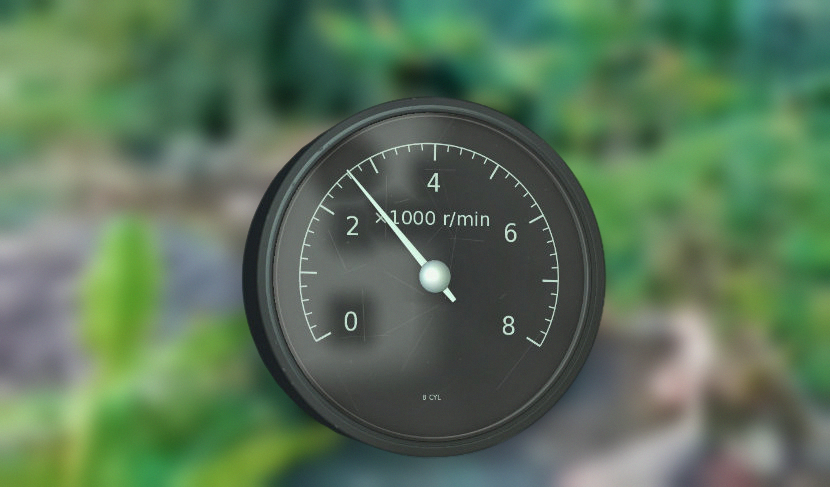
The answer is 2600 rpm
